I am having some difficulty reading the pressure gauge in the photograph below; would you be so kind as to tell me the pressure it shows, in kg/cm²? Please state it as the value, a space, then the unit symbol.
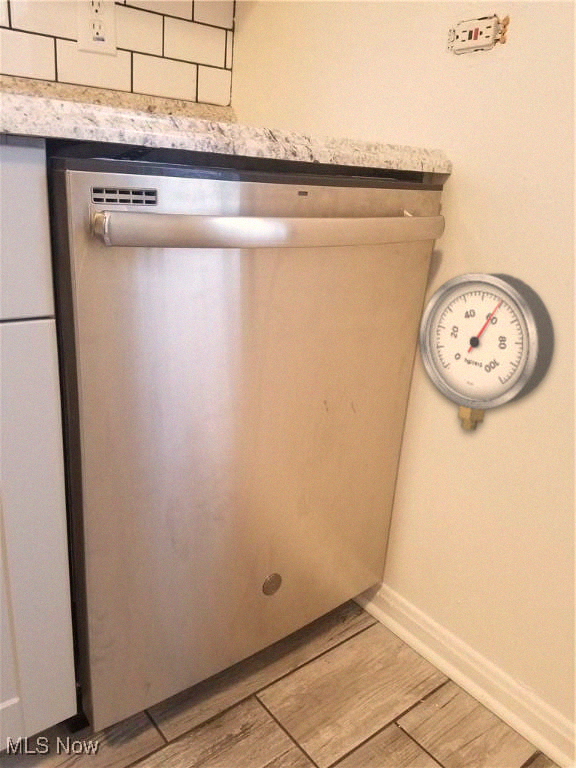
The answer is 60 kg/cm²
